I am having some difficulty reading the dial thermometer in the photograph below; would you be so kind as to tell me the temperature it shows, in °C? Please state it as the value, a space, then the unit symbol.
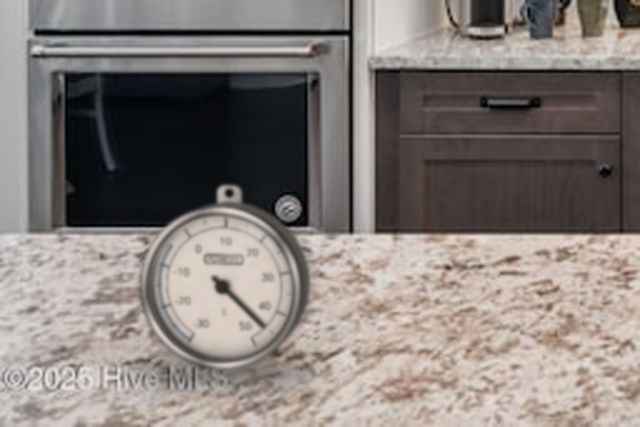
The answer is 45 °C
